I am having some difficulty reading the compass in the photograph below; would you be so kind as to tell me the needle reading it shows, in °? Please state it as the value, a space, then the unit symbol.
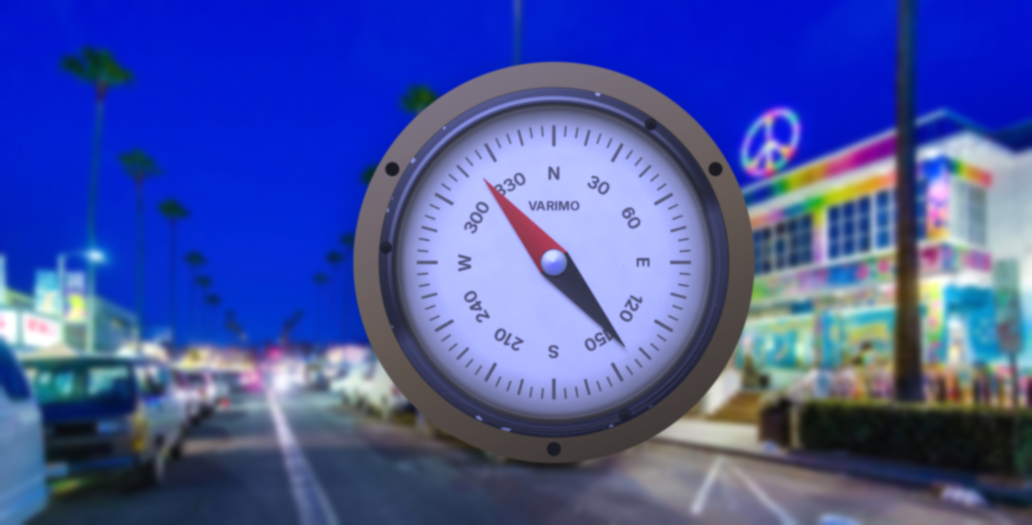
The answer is 320 °
